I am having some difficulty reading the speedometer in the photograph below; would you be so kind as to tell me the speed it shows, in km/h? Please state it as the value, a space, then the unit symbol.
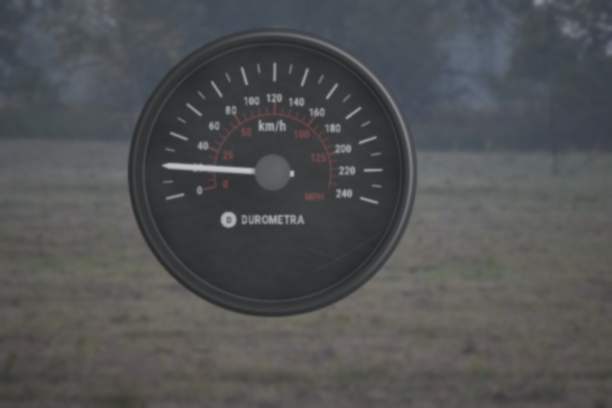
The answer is 20 km/h
